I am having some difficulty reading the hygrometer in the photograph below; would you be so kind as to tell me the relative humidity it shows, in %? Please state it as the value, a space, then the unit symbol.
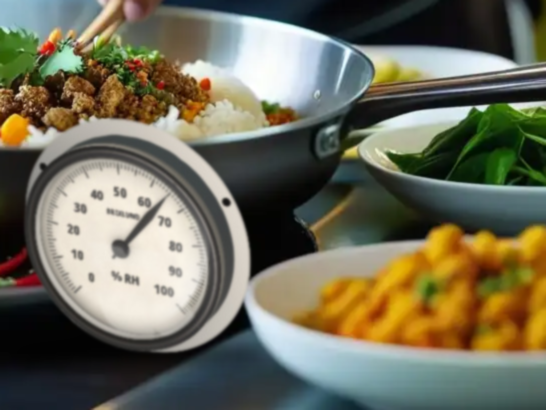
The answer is 65 %
